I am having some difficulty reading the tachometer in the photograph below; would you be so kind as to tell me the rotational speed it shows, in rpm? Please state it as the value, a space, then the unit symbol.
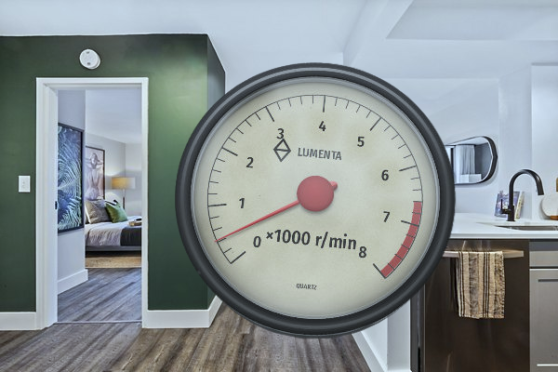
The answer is 400 rpm
